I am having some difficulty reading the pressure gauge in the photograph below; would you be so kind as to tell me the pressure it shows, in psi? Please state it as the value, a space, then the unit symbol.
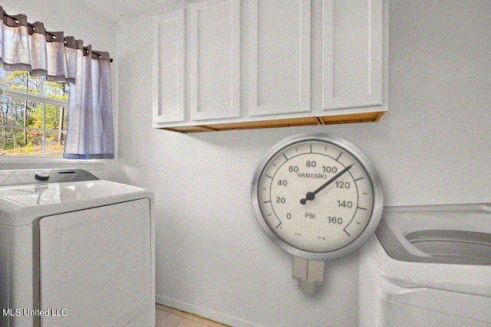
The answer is 110 psi
